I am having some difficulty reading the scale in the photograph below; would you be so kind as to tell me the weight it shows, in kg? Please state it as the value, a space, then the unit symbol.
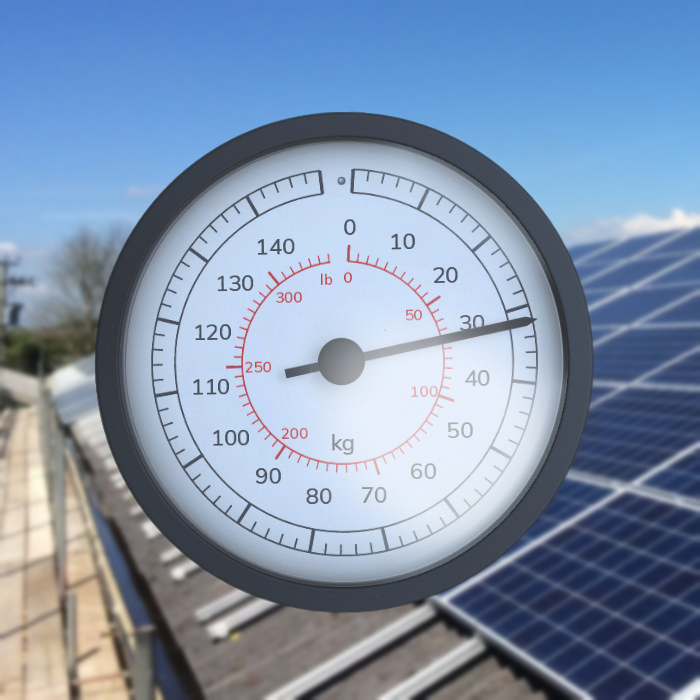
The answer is 32 kg
